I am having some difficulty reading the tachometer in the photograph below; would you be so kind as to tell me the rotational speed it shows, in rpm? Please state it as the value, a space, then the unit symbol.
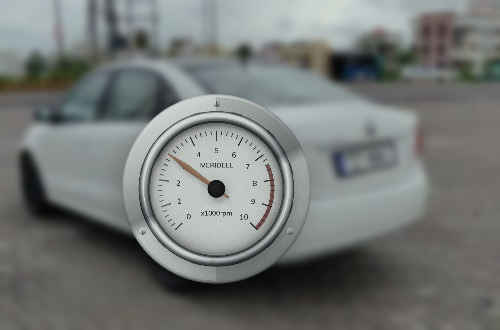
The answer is 3000 rpm
